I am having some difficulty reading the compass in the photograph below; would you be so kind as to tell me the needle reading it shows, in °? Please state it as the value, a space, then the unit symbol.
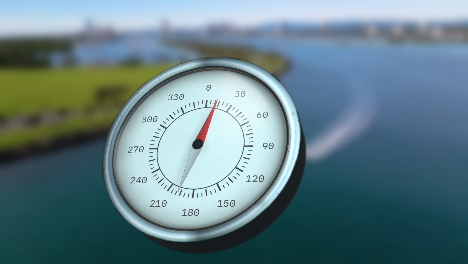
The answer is 15 °
